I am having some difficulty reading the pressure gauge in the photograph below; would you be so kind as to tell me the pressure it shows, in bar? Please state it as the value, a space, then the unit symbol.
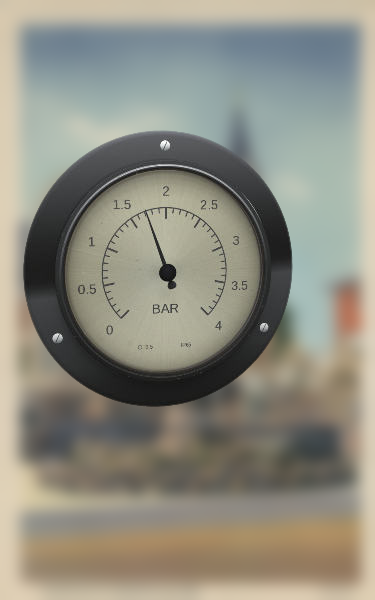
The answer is 1.7 bar
